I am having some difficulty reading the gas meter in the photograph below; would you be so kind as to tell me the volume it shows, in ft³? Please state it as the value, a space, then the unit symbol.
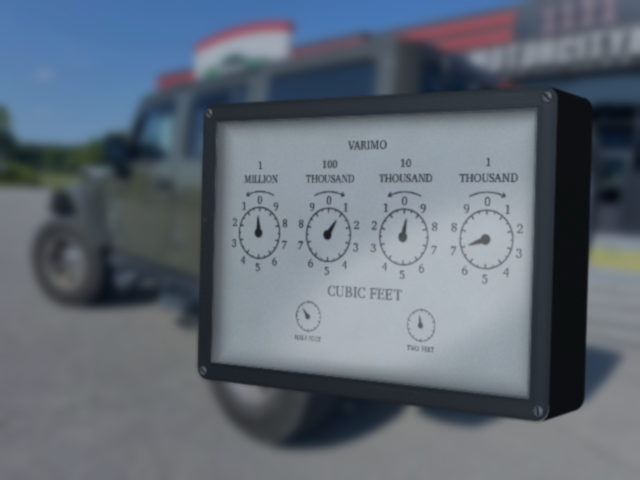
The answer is 9700 ft³
